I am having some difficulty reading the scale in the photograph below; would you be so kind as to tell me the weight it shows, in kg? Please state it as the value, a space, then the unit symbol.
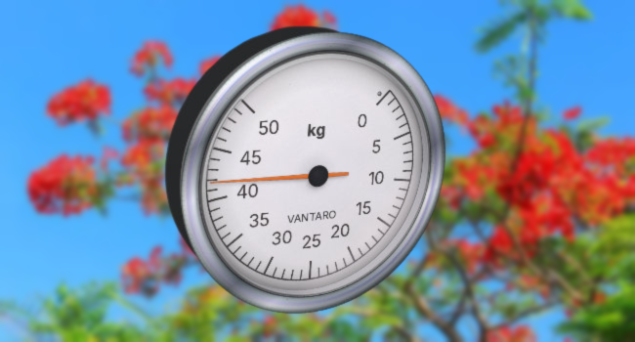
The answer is 42 kg
